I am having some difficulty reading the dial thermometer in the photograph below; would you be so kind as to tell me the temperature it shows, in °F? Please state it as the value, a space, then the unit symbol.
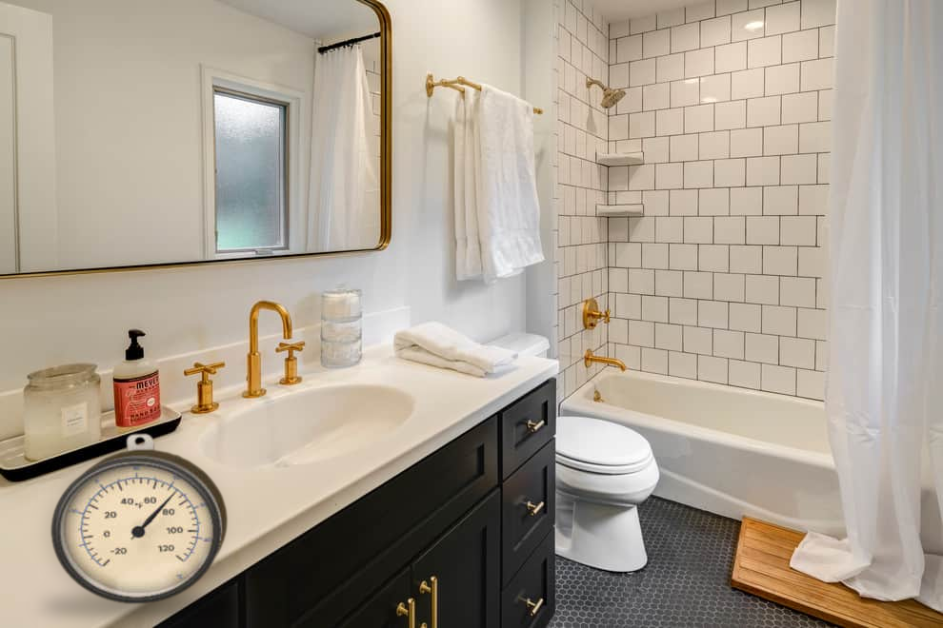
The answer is 72 °F
